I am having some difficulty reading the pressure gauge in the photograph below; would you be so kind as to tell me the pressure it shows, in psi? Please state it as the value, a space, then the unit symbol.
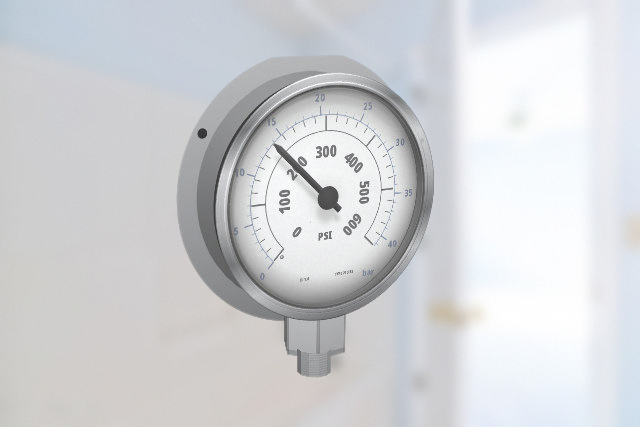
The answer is 200 psi
